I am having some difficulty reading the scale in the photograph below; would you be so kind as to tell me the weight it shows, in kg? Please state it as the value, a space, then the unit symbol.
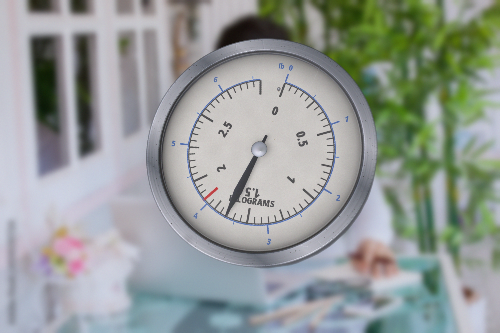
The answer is 1.65 kg
